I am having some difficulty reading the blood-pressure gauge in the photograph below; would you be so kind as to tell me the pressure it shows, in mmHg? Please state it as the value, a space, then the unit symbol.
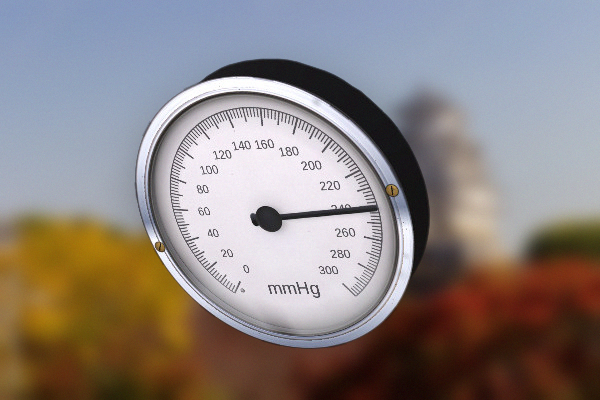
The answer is 240 mmHg
